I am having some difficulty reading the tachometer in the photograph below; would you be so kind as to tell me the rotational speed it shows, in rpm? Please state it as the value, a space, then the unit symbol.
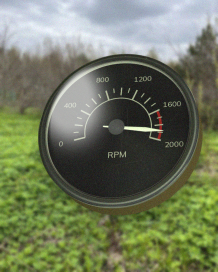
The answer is 1900 rpm
